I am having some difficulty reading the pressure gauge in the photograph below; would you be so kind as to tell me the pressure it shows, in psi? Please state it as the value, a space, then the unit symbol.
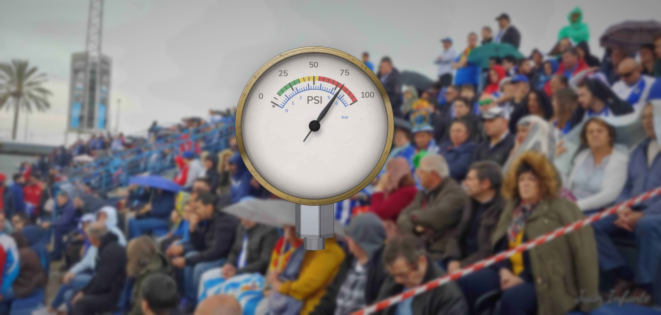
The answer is 80 psi
